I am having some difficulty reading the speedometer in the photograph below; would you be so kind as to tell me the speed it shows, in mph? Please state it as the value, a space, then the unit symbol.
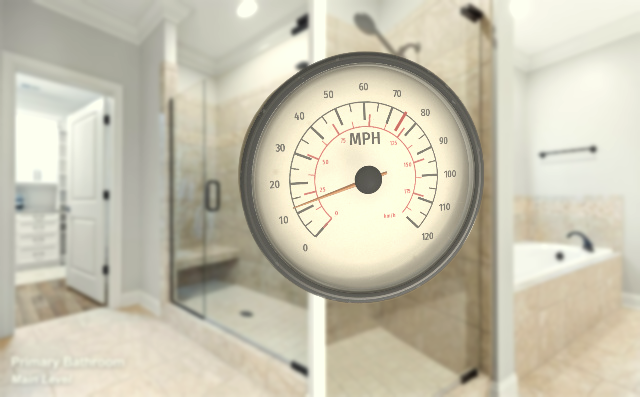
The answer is 12.5 mph
